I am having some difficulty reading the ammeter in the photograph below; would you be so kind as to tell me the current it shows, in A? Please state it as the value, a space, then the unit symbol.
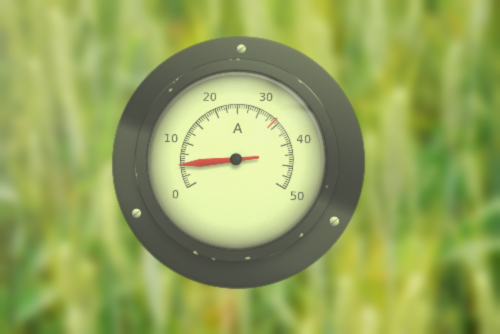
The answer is 5 A
